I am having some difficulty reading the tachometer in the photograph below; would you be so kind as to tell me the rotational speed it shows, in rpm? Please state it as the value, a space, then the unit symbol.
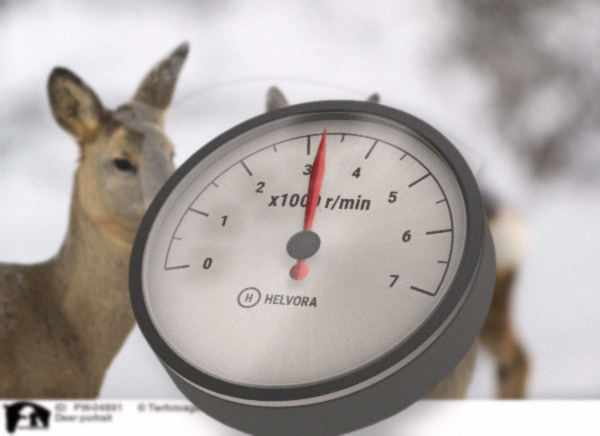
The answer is 3250 rpm
